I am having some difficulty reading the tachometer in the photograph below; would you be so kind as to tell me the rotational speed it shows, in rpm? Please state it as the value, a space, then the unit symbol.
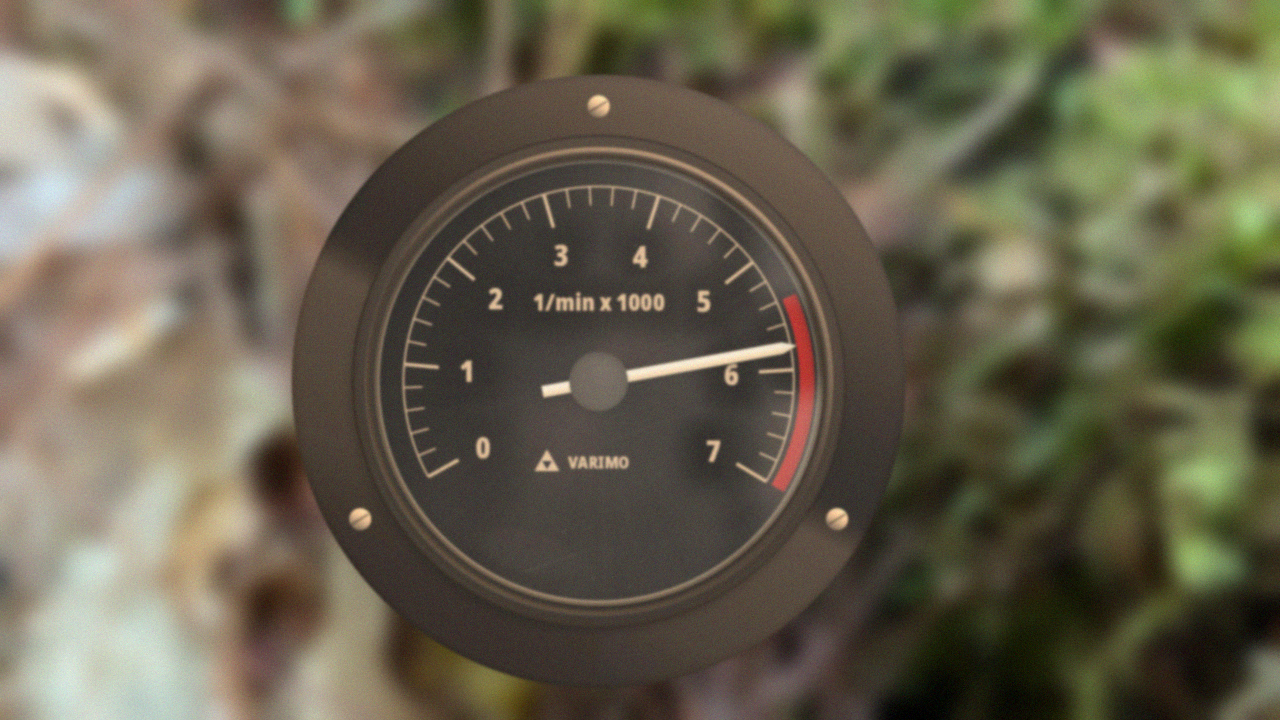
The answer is 5800 rpm
